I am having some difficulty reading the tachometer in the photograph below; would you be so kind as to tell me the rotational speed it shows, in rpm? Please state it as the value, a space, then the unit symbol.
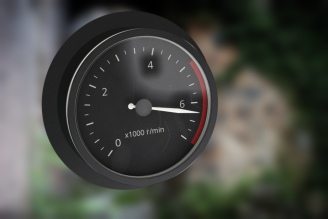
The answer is 6250 rpm
